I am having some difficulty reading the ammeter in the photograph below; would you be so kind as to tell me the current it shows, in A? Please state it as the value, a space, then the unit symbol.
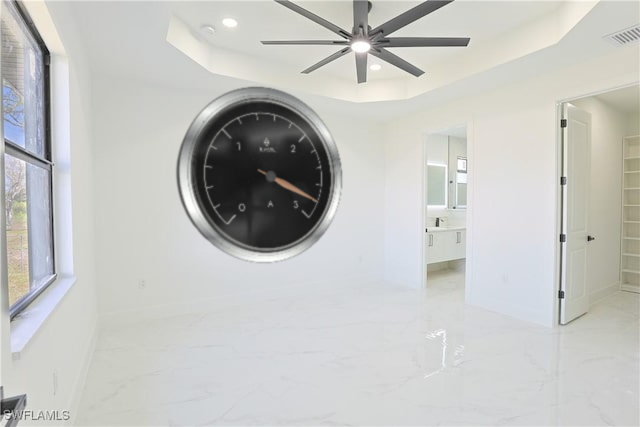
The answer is 2.8 A
